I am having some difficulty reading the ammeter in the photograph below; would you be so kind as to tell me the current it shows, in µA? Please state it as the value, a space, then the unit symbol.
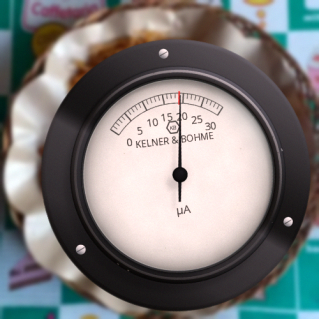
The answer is 19 µA
